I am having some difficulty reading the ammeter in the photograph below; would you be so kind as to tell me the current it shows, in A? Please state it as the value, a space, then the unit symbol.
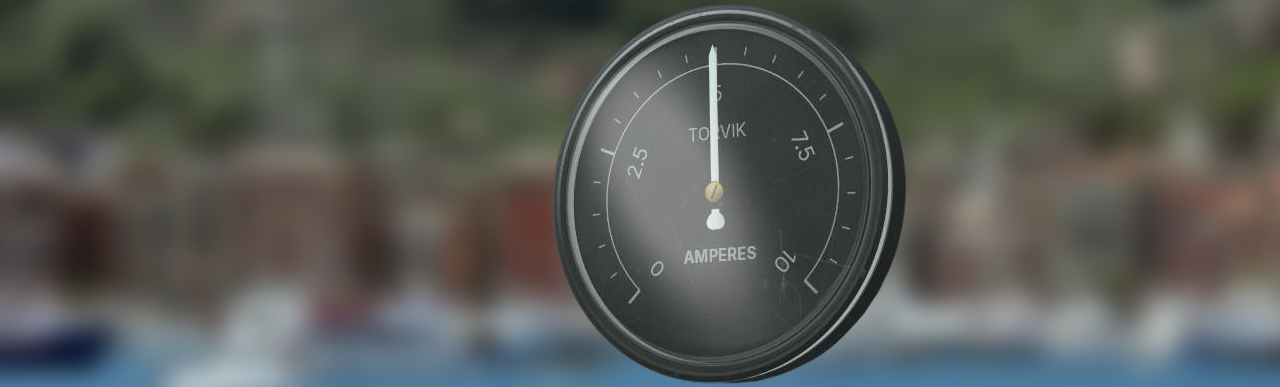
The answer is 5 A
